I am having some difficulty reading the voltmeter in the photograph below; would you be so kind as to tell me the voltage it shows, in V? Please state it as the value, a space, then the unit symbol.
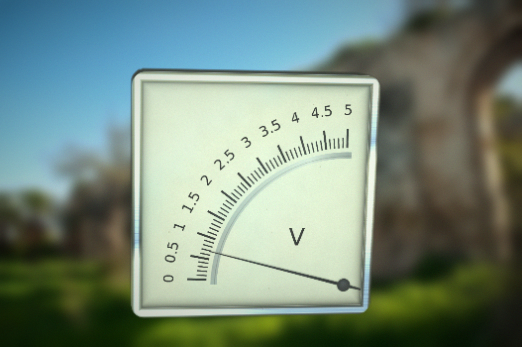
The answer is 0.7 V
